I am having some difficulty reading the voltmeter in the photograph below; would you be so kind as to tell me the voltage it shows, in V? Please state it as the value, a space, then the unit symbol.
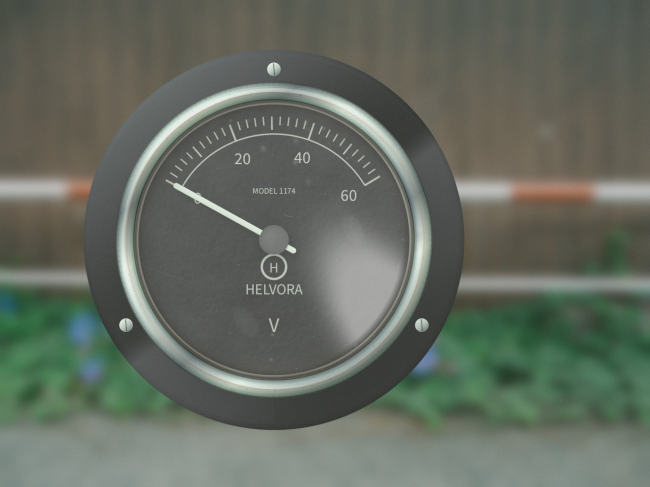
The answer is 0 V
